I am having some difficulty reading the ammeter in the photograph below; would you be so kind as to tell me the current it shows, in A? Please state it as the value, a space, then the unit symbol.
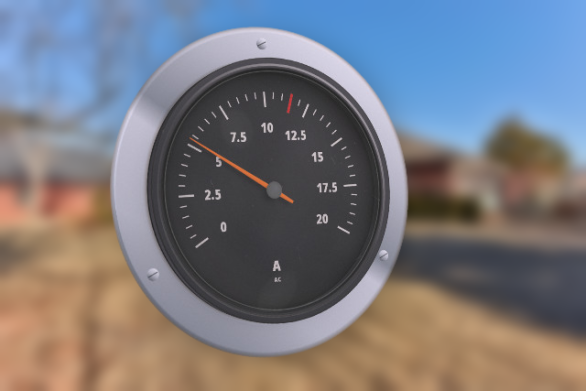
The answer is 5.25 A
